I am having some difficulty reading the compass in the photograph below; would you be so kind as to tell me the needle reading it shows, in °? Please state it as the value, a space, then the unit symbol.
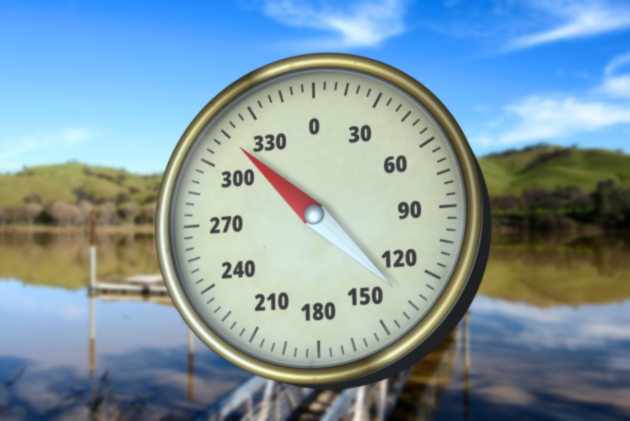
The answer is 315 °
